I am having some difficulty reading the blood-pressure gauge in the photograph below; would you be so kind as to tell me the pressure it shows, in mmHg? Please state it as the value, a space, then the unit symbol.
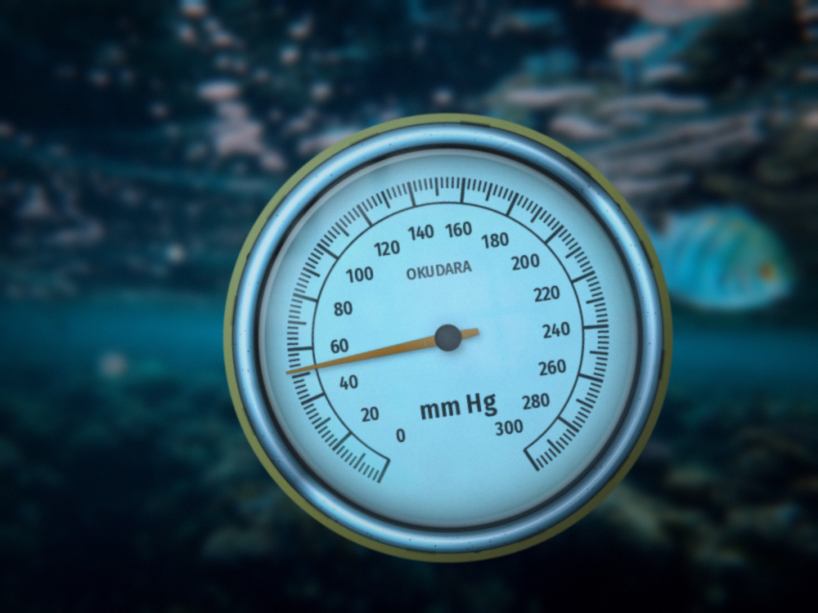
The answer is 52 mmHg
